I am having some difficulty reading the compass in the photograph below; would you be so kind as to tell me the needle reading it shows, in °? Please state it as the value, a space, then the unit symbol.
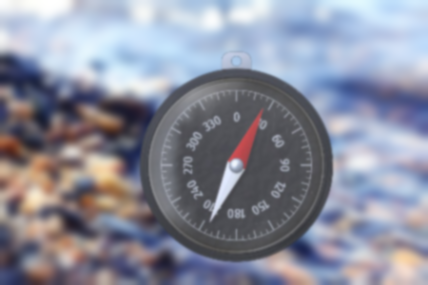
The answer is 25 °
